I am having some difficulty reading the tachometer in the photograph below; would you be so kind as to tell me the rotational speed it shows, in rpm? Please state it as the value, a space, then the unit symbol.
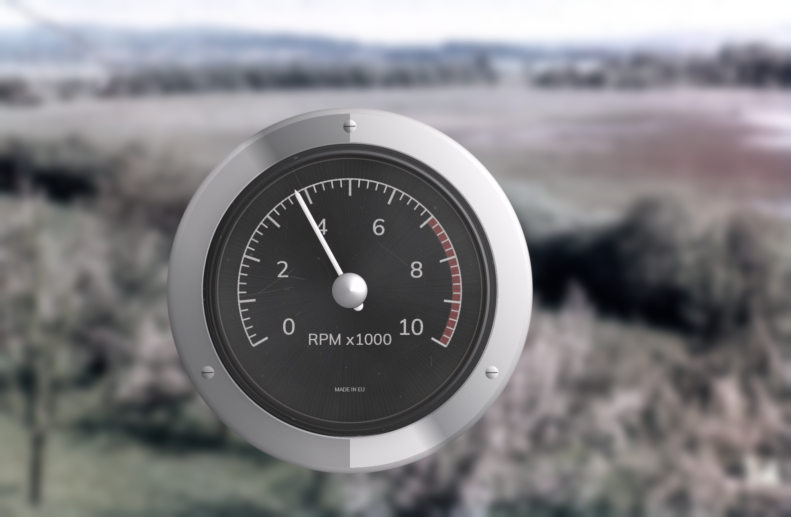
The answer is 3800 rpm
